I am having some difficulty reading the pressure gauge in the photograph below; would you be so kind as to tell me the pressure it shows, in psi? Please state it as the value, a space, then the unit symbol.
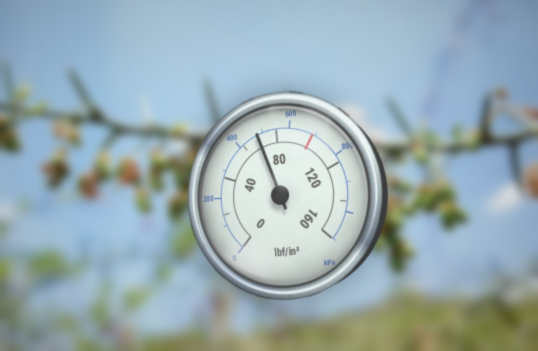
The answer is 70 psi
